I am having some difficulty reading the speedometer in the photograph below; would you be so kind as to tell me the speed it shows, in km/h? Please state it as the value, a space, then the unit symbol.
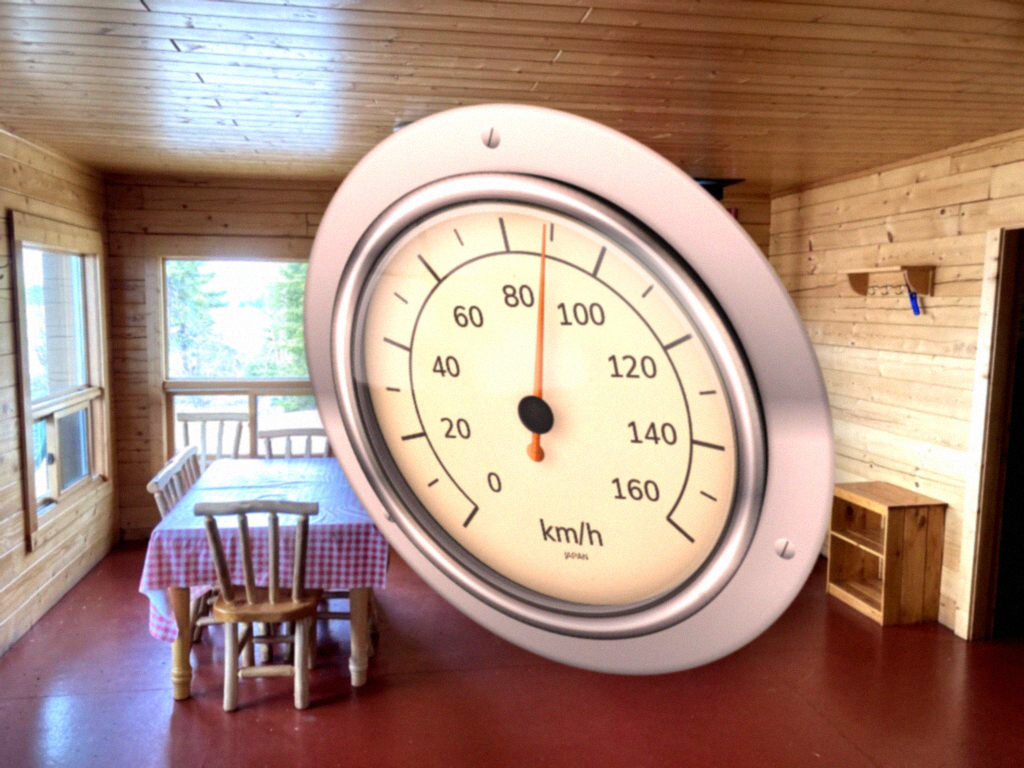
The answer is 90 km/h
